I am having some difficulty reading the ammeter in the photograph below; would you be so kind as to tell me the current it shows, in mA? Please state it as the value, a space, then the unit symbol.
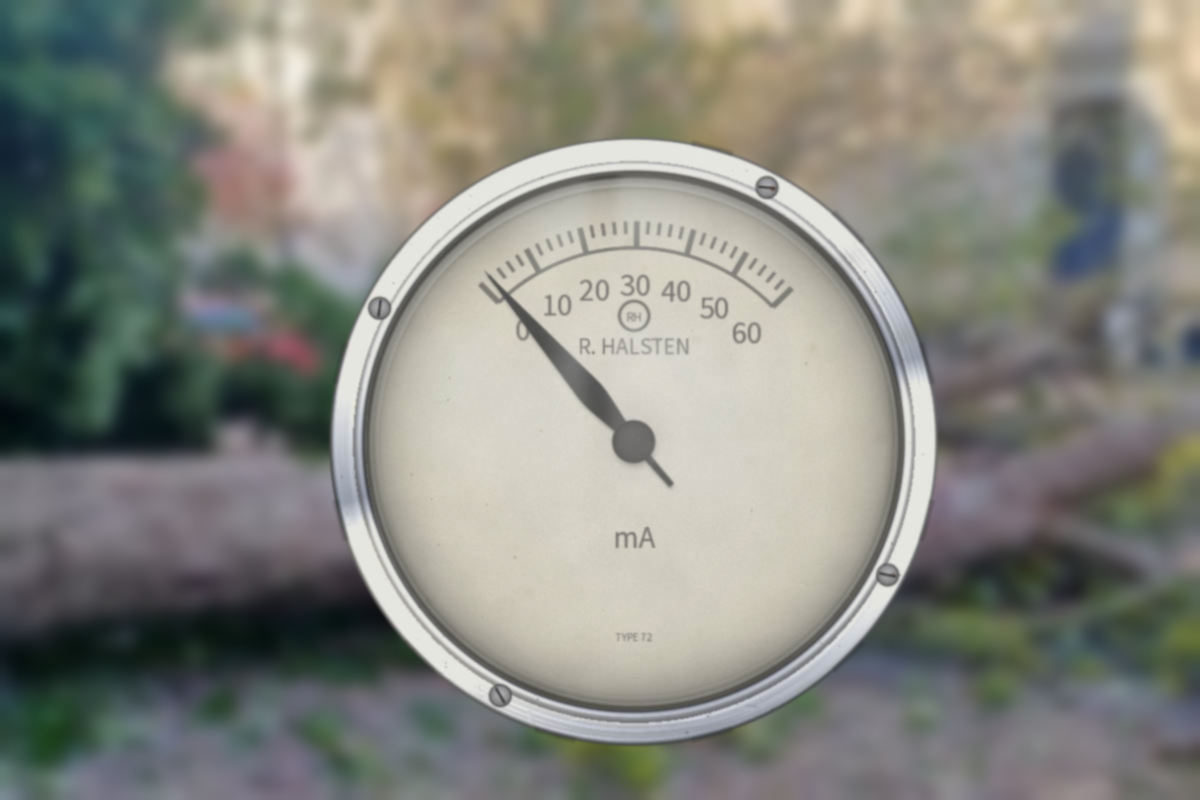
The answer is 2 mA
